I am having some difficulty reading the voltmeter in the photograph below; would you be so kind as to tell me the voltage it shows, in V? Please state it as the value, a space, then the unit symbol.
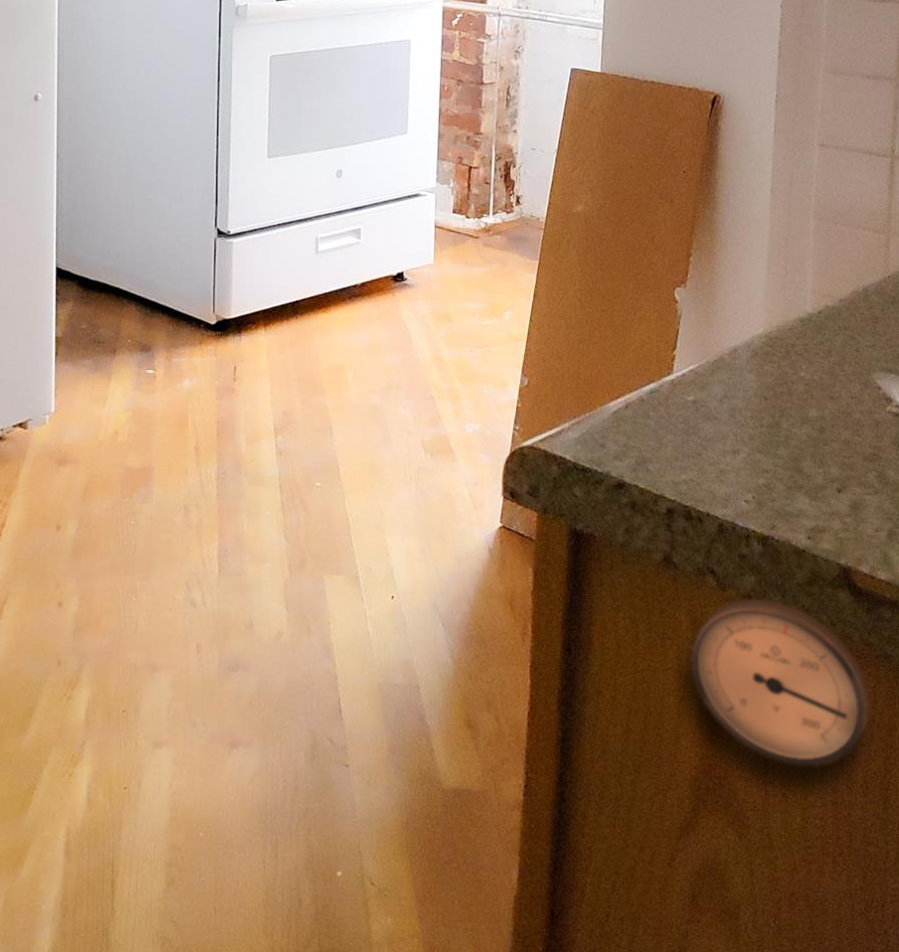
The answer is 260 V
